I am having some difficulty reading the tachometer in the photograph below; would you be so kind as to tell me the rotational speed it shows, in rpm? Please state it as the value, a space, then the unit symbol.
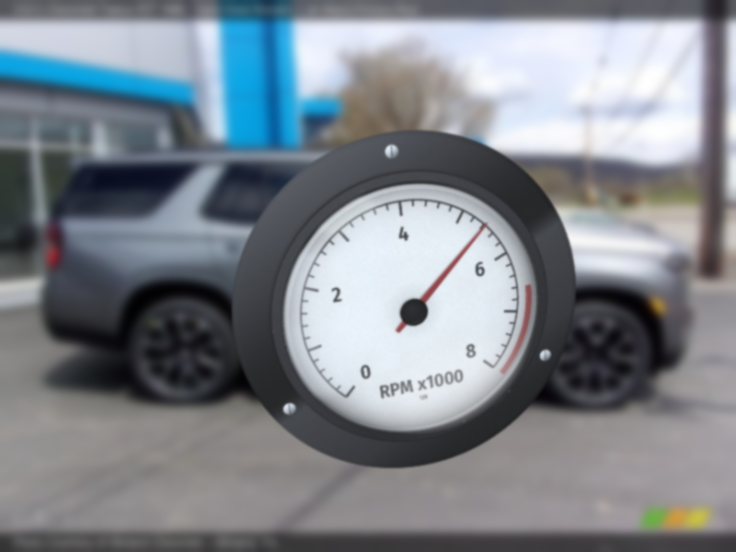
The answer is 5400 rpm
